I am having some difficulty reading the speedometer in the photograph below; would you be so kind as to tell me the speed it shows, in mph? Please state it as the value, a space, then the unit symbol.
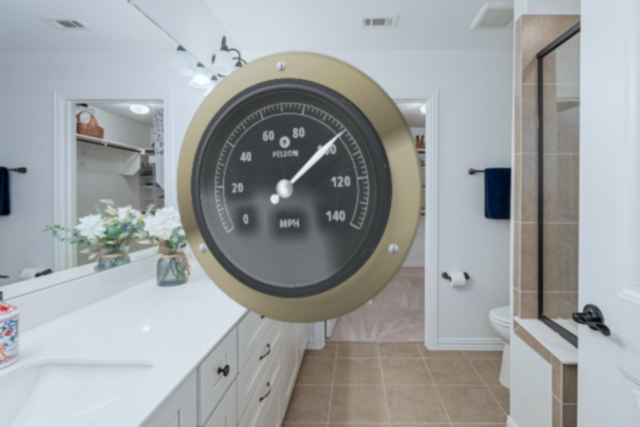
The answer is 100 mph
